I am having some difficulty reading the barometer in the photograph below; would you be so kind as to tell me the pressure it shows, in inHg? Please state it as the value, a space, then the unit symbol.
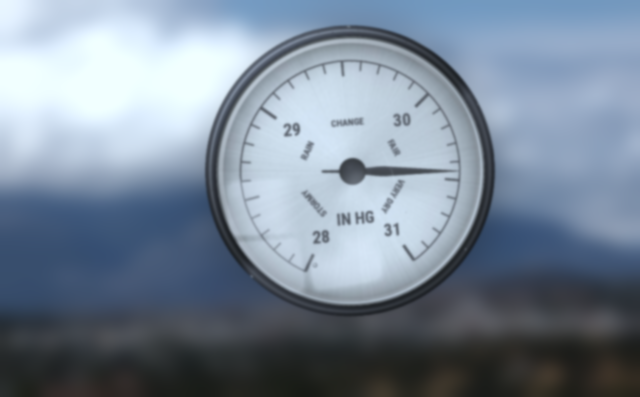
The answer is 30.45 inHg
